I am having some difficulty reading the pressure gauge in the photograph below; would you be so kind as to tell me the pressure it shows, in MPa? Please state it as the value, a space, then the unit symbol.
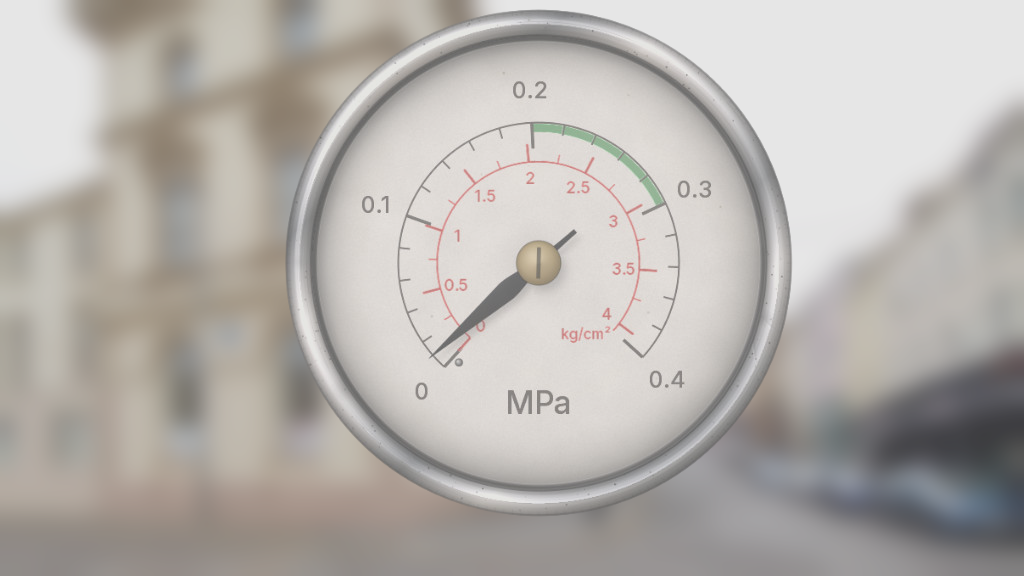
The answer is 0.01 MPa
